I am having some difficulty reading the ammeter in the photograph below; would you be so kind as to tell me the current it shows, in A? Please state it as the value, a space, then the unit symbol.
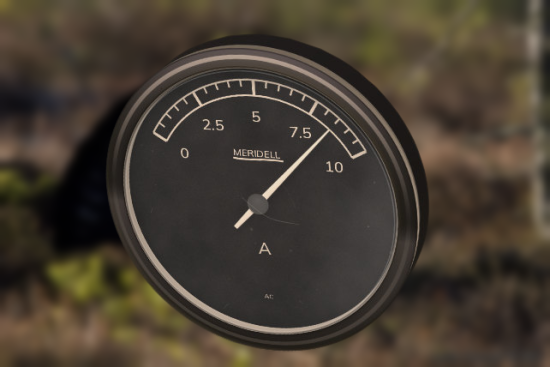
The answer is 8.5 A
